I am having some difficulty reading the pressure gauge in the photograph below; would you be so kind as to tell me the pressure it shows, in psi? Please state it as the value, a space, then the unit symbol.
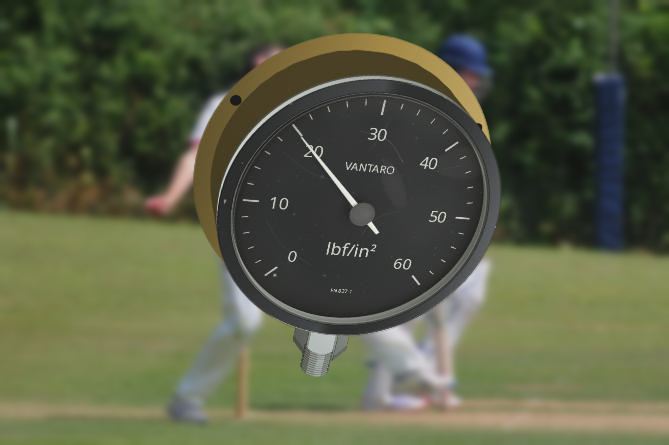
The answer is 20 psi
